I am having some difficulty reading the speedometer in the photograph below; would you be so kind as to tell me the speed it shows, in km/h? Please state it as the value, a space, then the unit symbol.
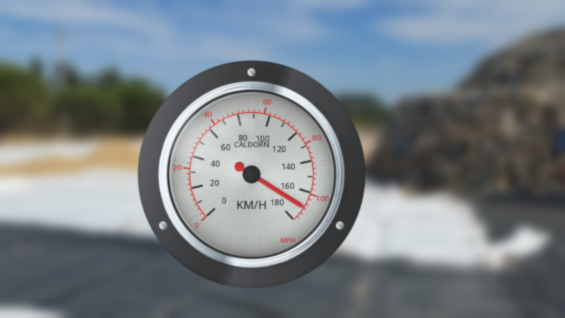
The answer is 170 km/h
